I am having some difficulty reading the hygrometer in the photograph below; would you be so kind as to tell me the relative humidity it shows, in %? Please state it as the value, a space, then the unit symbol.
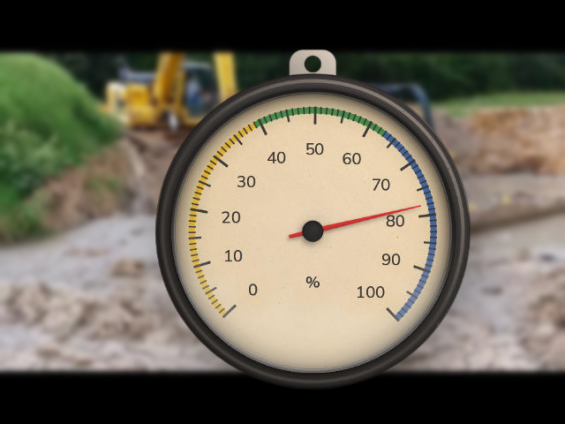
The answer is 78 %
